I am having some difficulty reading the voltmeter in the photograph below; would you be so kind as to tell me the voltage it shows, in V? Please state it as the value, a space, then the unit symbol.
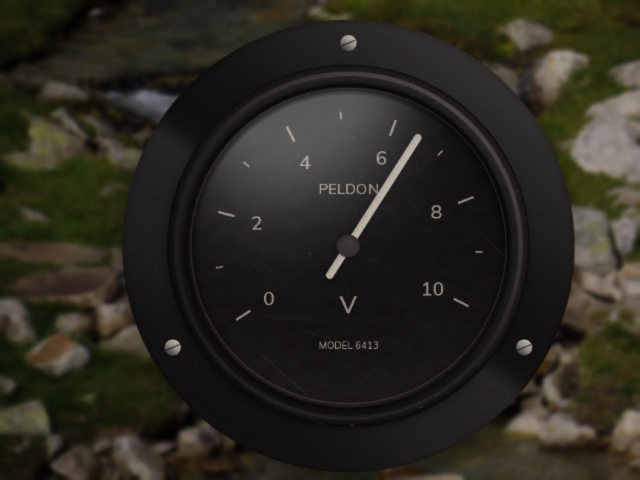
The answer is 6.5 V
